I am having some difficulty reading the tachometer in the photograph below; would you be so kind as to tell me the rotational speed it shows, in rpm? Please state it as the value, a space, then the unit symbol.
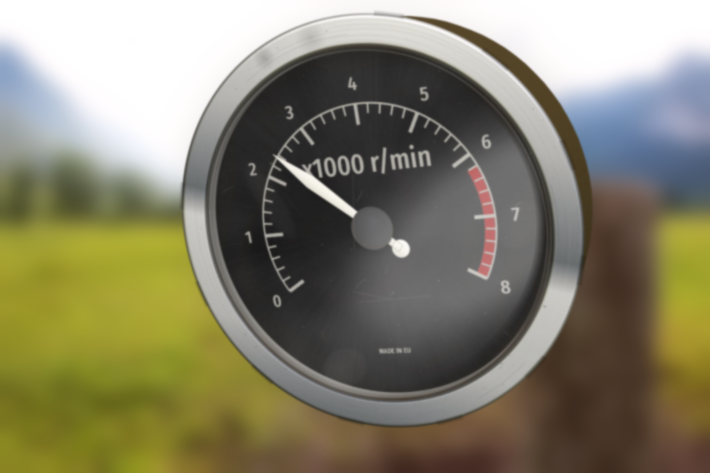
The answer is 2400 rpm
